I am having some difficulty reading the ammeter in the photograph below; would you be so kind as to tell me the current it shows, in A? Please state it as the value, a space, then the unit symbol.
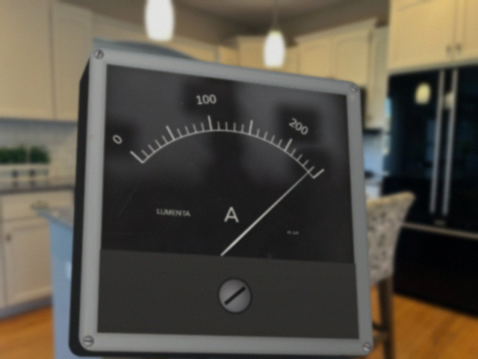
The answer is 240 A
